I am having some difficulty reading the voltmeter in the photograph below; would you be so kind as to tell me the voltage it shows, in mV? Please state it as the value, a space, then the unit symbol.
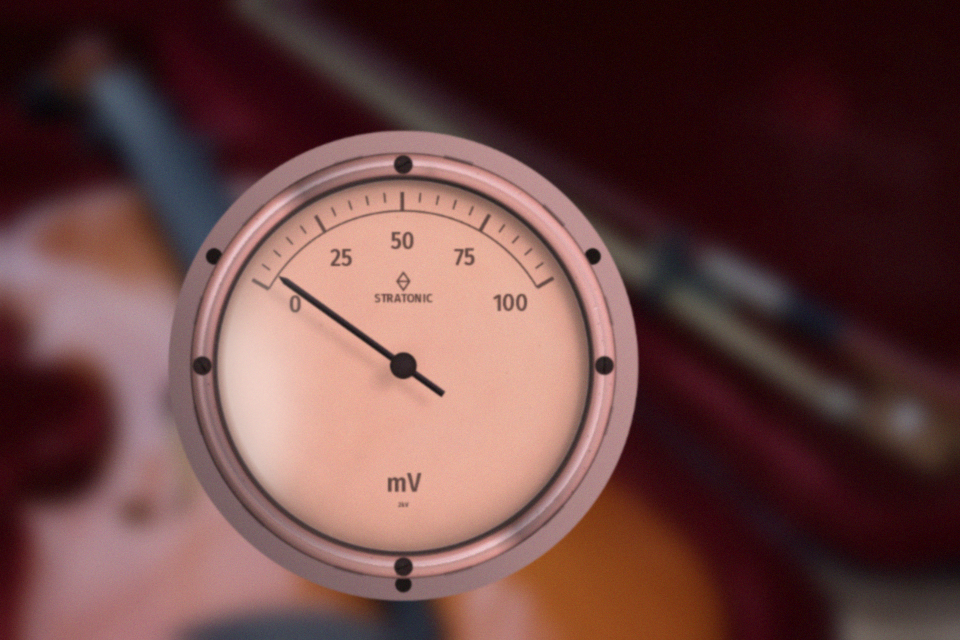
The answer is 5 mV
